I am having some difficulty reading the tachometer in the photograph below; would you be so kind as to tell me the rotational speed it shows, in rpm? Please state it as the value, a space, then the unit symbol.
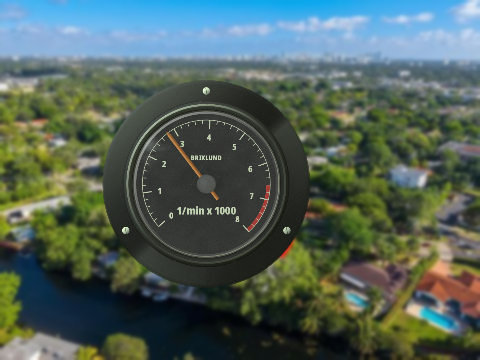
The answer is 2800 rpm
